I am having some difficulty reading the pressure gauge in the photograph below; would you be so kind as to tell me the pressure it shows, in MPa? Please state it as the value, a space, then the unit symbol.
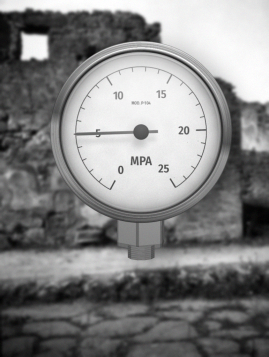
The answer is 5 MPa
